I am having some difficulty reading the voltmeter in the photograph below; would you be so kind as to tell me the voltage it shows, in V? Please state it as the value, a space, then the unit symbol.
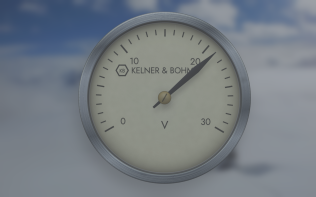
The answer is 21 V
